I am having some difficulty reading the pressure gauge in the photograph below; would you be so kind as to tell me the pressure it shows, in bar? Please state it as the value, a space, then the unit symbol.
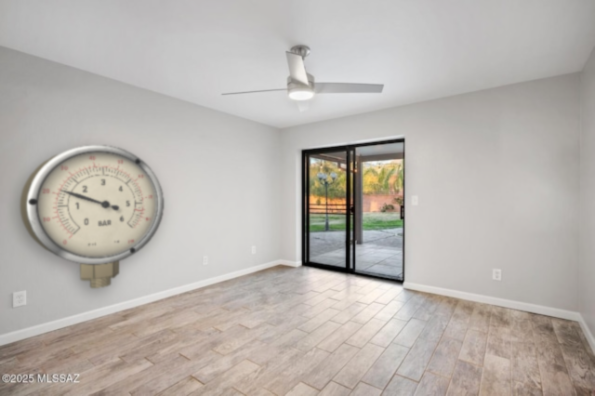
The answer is 1.5 bar
